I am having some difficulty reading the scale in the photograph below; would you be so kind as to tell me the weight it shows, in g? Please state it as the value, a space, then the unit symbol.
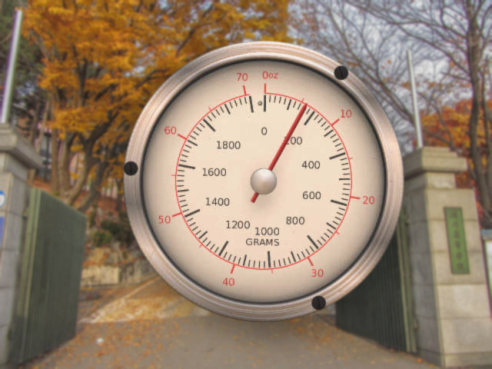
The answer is 160 g
